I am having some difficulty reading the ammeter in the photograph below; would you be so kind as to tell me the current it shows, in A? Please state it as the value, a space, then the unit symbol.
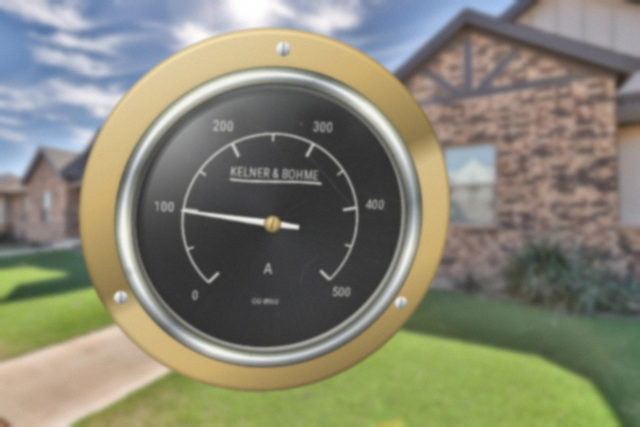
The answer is 100 A
